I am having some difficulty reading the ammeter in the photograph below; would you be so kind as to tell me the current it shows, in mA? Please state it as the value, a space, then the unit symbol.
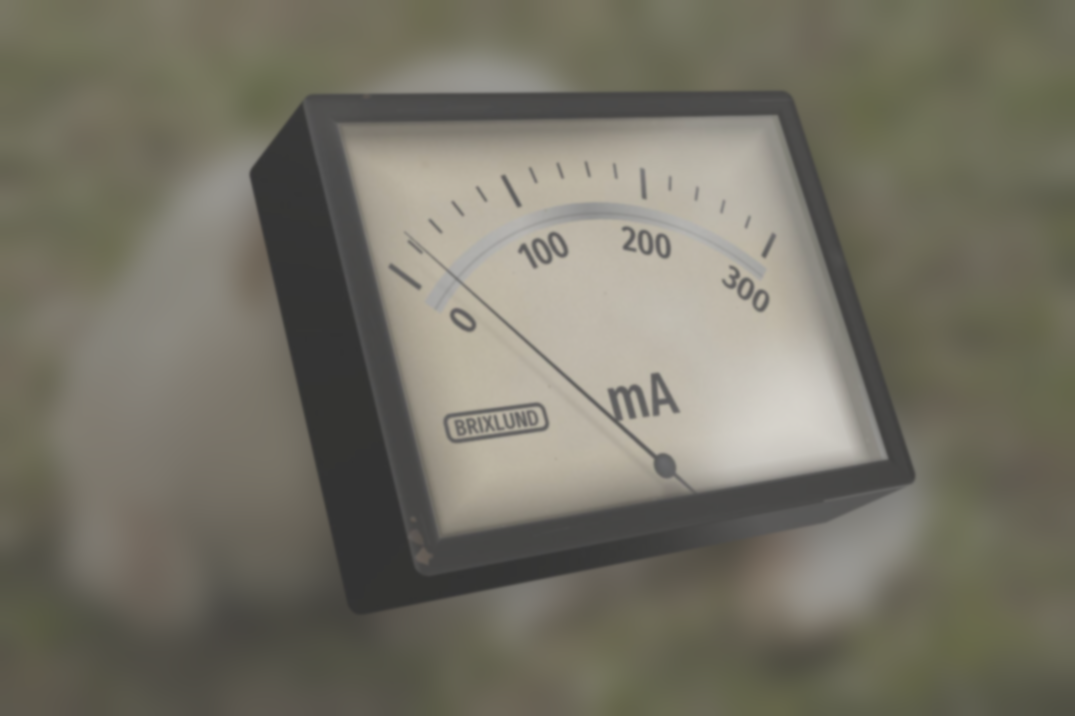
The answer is 20 mA
